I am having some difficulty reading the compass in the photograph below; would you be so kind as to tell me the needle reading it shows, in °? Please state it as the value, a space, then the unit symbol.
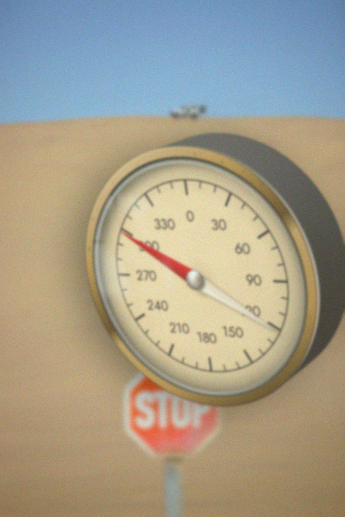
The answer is 300 °
